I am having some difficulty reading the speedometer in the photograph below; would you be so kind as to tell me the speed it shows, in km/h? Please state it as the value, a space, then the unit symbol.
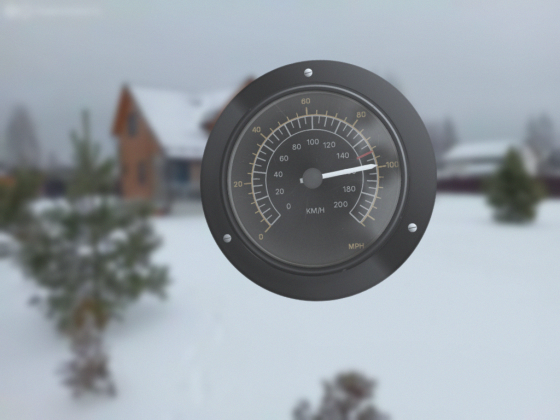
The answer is 160 km/h
